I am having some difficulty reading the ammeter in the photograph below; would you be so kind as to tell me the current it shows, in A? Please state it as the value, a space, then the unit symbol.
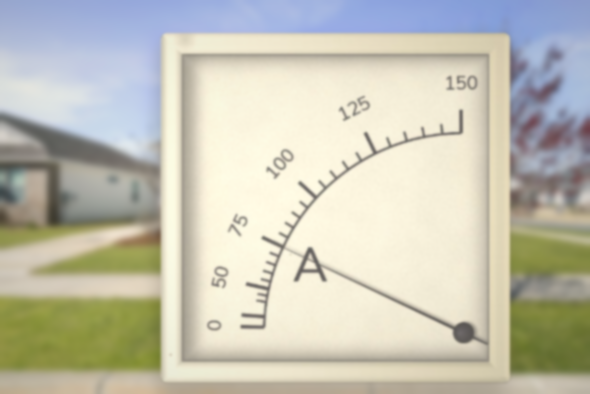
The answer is 75 A
